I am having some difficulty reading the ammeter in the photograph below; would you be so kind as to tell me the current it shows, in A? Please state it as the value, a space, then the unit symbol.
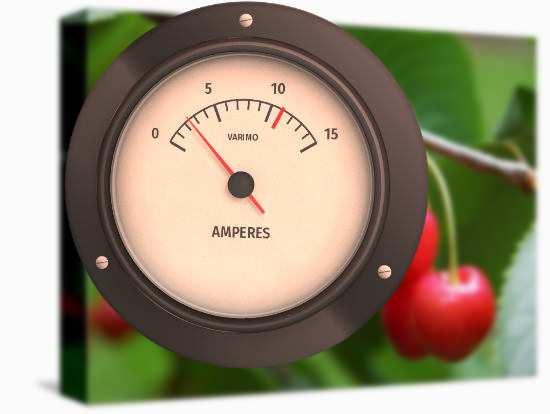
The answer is 2.5 A
